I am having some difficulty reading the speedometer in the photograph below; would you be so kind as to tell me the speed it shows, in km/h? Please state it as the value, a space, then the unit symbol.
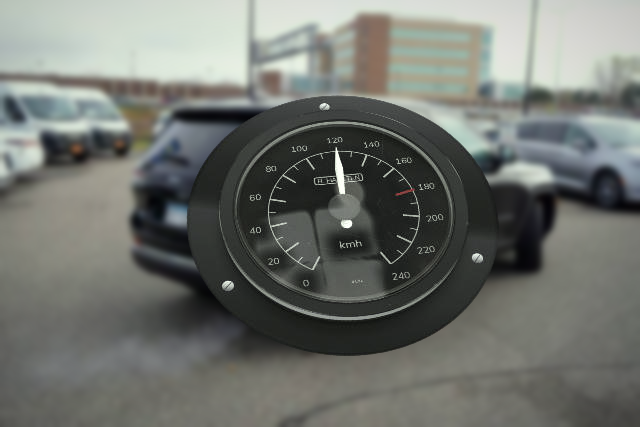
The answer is 120 km/h
